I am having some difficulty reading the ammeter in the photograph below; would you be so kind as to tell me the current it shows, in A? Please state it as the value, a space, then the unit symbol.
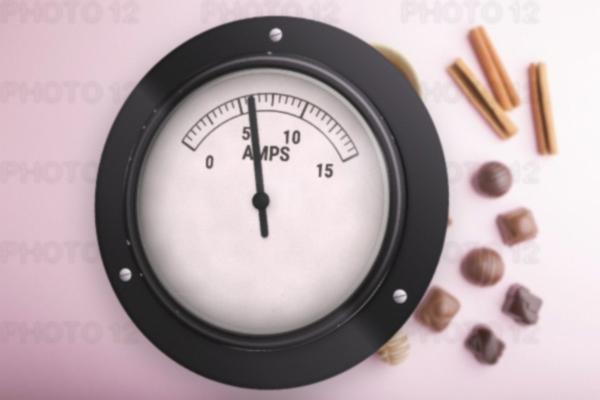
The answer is 6 A
